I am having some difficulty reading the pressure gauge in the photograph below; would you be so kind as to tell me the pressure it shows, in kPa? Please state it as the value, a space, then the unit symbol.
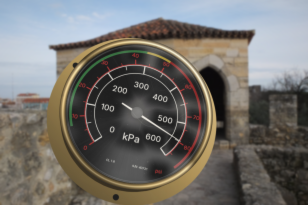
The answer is 550 kPa
